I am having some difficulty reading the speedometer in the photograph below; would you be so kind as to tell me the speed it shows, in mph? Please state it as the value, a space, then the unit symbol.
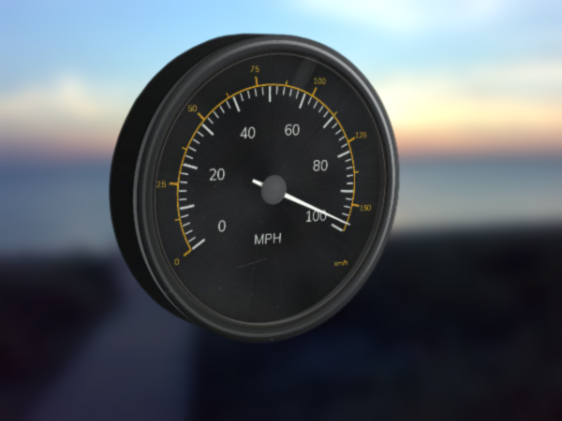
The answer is 98 mph
